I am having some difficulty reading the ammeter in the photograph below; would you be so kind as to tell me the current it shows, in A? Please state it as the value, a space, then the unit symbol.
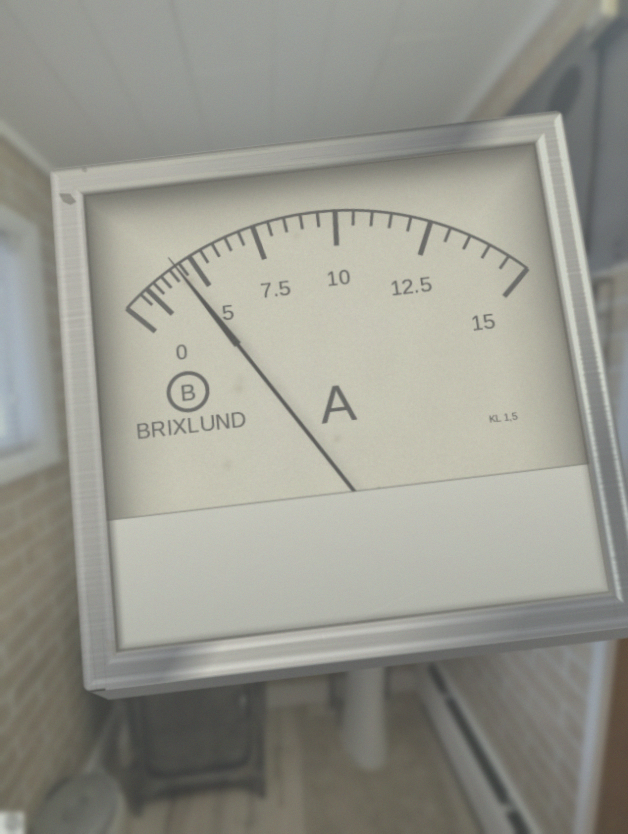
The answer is 4.25 A
